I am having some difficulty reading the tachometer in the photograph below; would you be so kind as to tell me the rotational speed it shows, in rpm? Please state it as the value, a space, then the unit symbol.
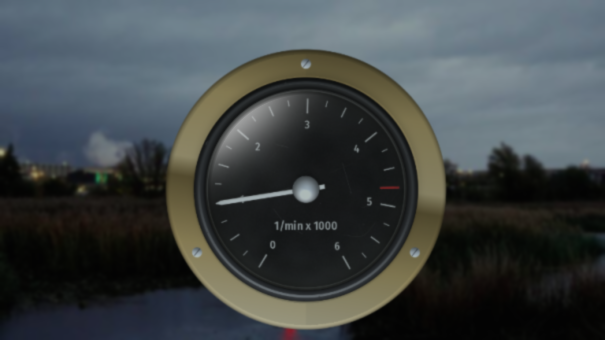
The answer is 1000 rpm
